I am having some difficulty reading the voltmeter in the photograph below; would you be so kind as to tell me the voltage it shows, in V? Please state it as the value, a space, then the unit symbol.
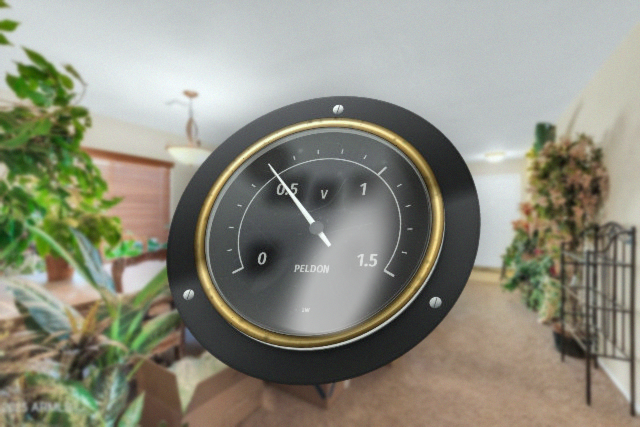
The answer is 0.5 V
